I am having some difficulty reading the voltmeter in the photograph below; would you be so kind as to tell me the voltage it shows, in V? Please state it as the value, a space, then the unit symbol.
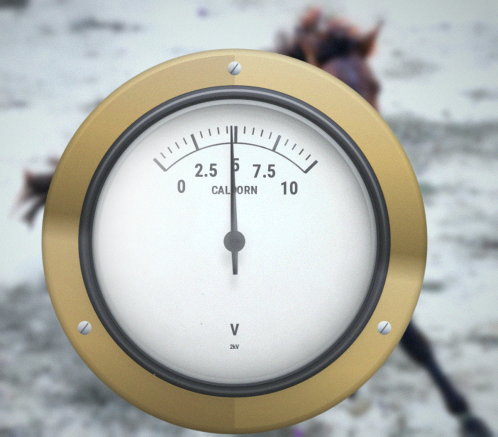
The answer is 4.75 V
